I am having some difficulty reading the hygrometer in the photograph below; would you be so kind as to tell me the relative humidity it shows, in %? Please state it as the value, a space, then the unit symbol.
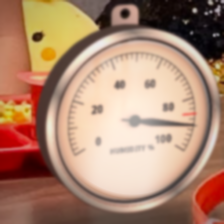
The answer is 90 %
